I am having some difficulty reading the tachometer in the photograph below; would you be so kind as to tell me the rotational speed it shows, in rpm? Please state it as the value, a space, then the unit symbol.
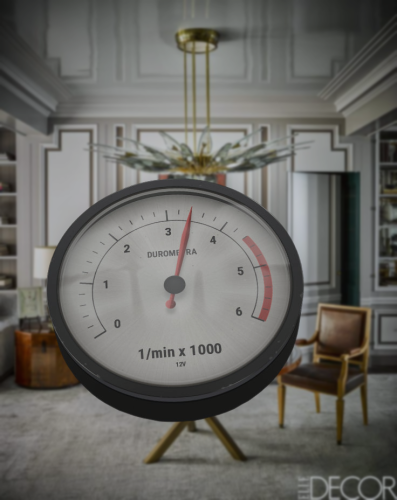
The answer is 3400 rpm
